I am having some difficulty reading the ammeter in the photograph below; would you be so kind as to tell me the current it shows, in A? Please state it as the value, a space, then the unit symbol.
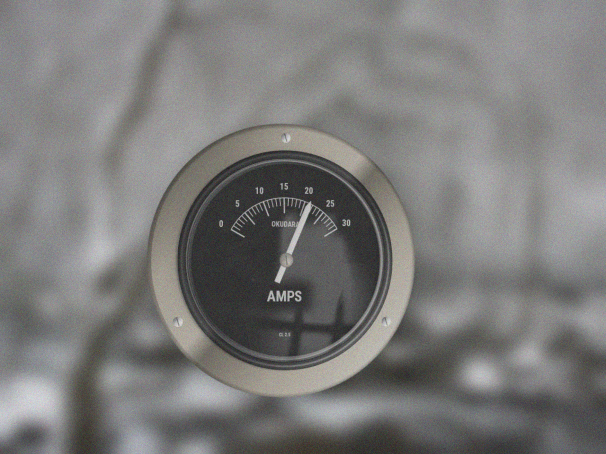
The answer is 21 A
